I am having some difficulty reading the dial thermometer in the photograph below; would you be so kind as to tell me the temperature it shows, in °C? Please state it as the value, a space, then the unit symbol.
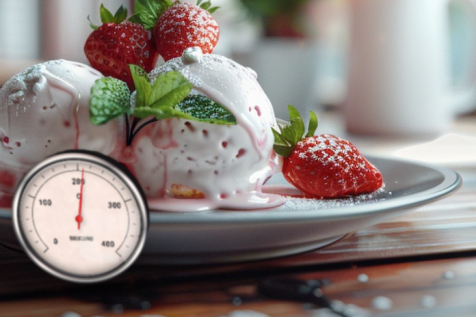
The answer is 210 °C
